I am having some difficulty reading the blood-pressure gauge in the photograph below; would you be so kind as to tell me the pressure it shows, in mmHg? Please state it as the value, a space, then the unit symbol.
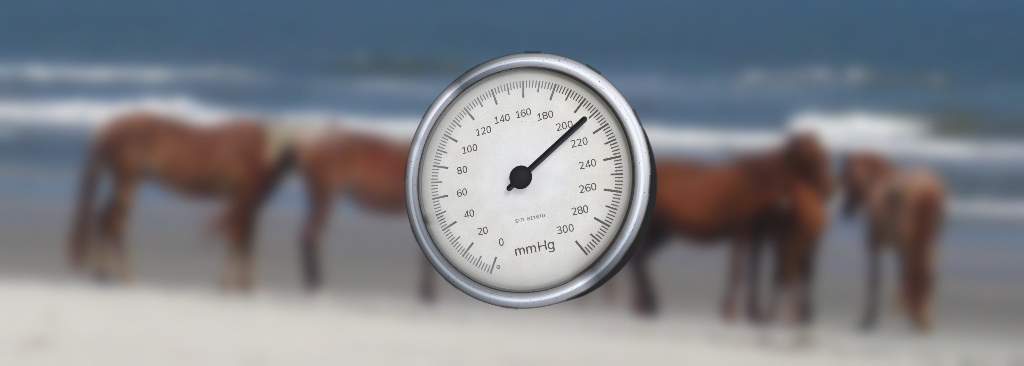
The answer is 210 mmHg
